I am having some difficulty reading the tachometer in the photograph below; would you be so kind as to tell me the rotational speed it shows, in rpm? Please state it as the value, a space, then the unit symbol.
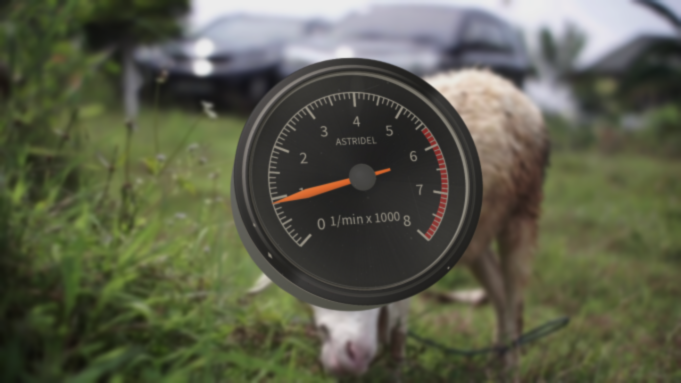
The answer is 900 rpm
